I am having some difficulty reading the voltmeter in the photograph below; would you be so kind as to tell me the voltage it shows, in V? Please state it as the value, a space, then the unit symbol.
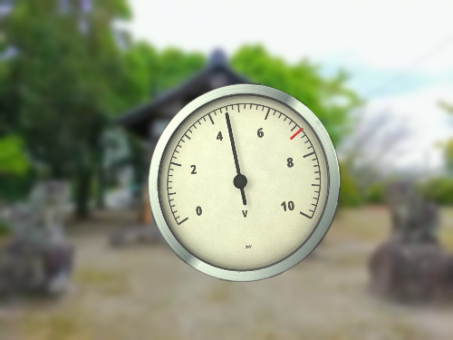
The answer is 4.6 V
